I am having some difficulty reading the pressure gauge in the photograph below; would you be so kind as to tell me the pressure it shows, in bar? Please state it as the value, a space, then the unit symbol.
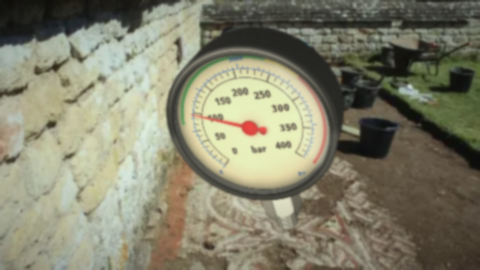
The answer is 100 bar
